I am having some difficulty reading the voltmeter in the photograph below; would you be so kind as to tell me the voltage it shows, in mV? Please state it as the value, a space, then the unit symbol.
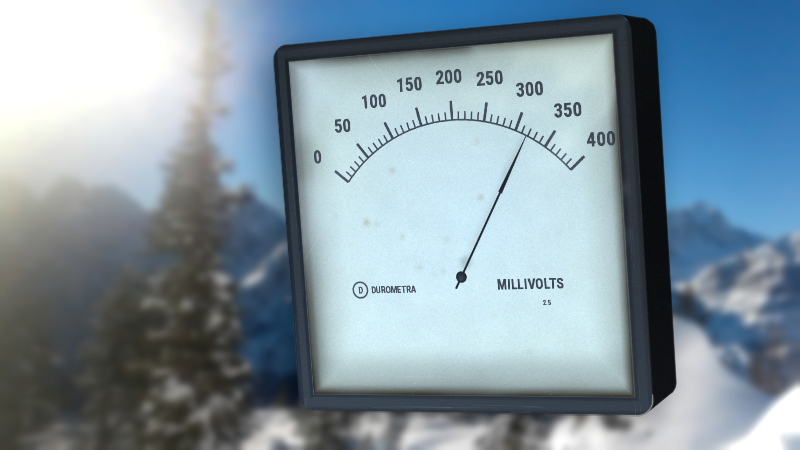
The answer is 320 mV
